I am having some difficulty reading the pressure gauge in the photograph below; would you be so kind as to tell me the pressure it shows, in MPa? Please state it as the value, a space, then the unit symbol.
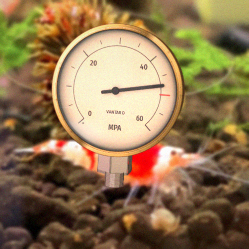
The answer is 47.5 MPa
